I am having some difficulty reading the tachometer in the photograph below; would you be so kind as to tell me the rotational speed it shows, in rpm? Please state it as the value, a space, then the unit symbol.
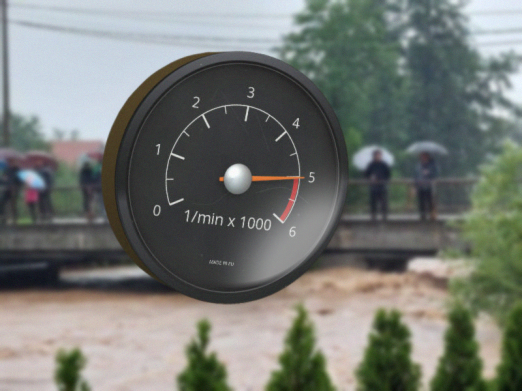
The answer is 5000 rpm
